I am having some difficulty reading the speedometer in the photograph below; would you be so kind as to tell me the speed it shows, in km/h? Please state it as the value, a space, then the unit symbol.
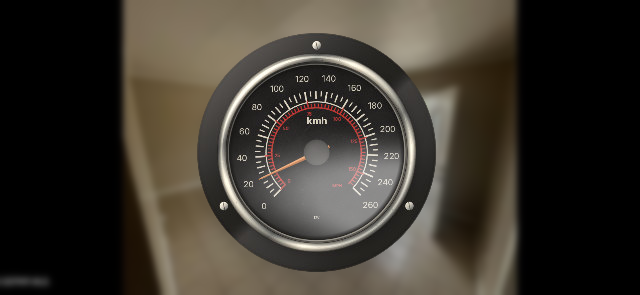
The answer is 20 km/h
